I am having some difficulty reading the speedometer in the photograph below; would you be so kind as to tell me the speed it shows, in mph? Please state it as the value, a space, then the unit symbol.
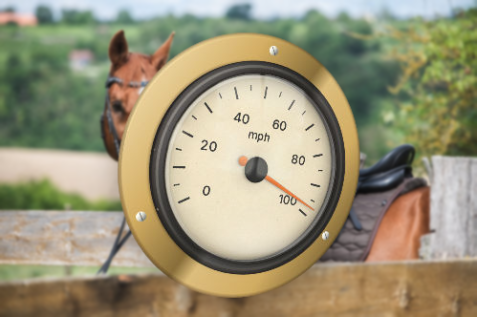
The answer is 97.5 mph
